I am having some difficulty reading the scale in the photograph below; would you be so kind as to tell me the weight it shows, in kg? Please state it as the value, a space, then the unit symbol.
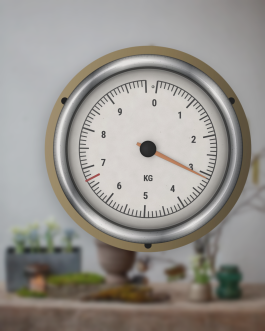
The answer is 3.1 kg
